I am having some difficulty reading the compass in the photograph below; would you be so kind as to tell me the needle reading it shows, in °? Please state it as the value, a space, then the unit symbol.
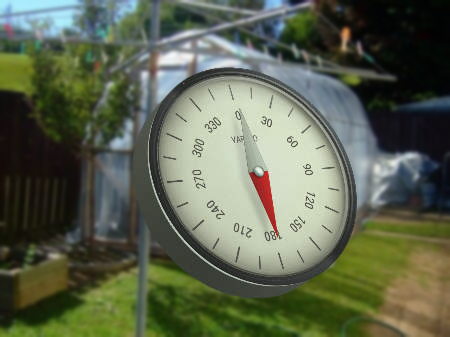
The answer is 180 °
